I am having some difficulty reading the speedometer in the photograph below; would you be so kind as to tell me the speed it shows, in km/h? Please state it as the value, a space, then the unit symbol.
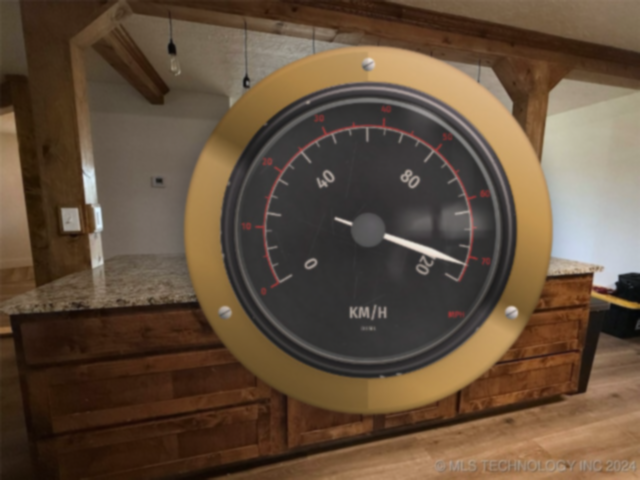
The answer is 115 km/h
